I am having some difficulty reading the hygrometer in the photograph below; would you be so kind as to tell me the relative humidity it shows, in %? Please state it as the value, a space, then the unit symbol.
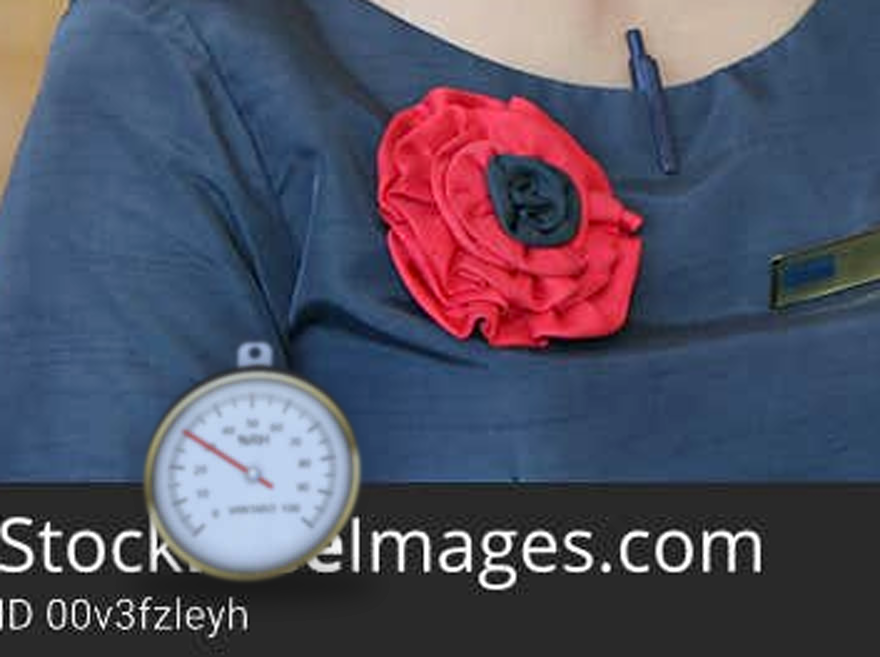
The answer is 30 %
